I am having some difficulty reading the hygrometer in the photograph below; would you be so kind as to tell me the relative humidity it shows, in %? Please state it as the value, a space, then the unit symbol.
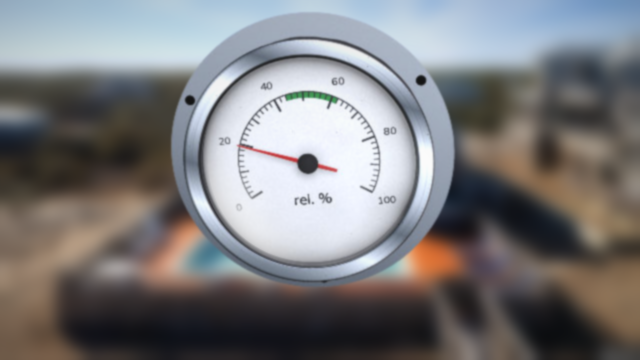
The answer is 20 %
